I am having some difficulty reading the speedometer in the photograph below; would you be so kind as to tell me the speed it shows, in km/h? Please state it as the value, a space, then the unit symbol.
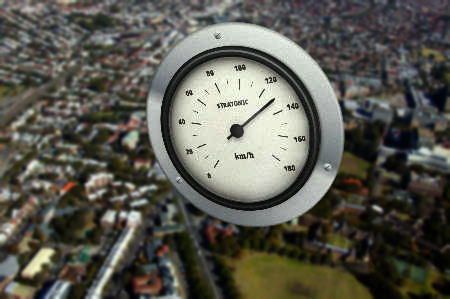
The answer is 130 km/h
